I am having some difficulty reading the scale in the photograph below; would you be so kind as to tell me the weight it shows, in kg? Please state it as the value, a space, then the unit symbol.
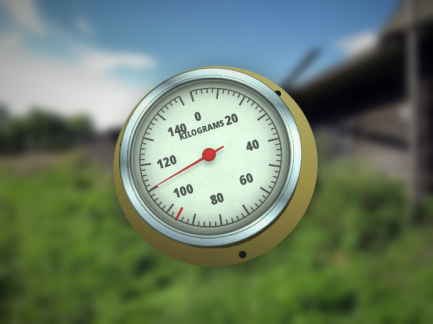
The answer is 110 kg
